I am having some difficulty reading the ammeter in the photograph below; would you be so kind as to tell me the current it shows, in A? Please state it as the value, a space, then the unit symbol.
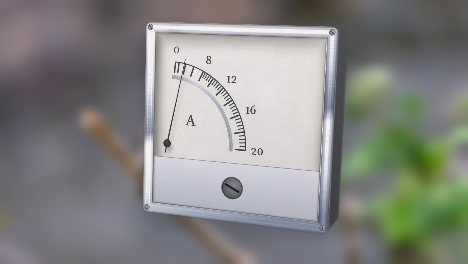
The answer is 4 A
